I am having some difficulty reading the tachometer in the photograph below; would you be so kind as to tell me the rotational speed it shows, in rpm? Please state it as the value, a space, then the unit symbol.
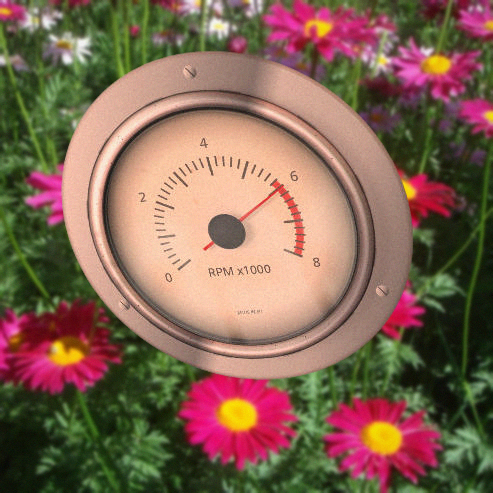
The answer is 6000 rpm
